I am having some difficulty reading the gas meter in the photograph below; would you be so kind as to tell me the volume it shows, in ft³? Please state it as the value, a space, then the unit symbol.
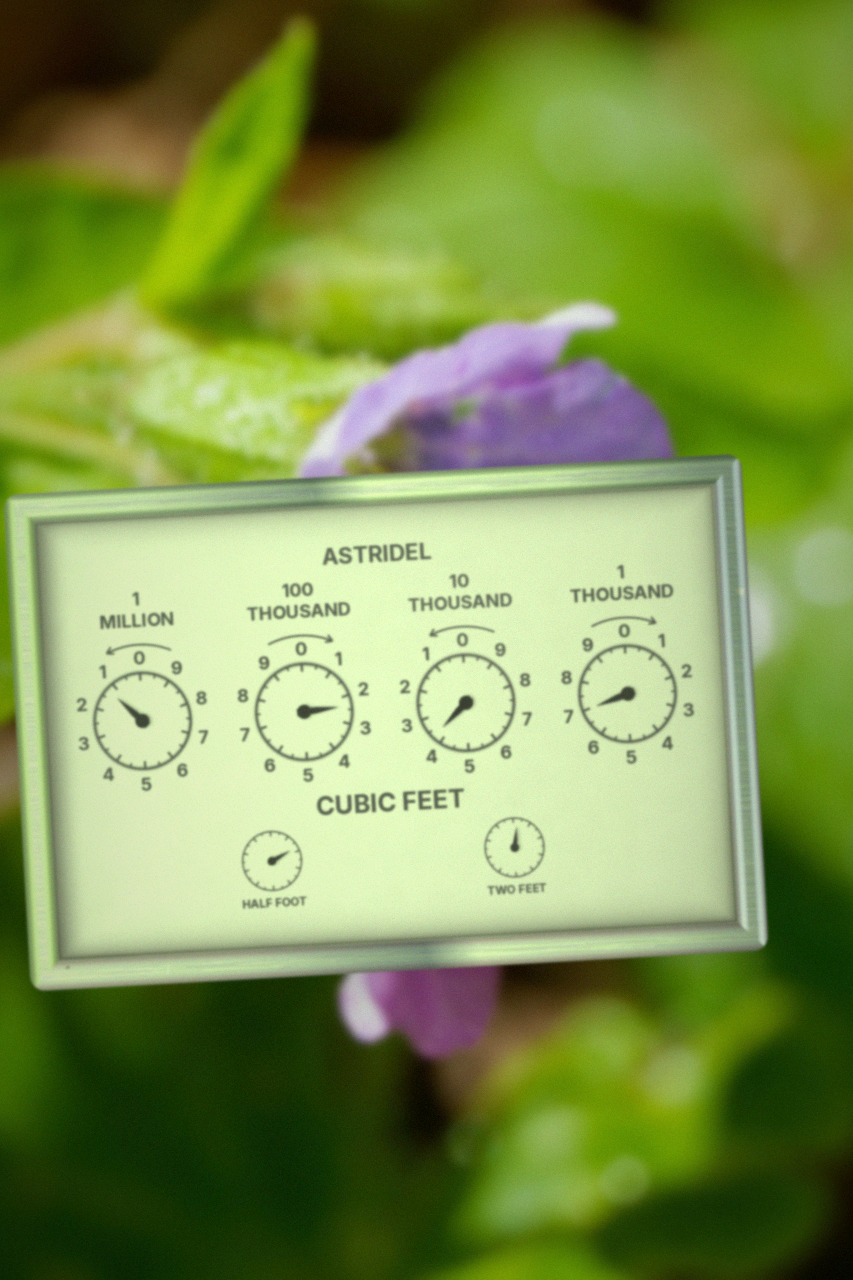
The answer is 123700 ft³
